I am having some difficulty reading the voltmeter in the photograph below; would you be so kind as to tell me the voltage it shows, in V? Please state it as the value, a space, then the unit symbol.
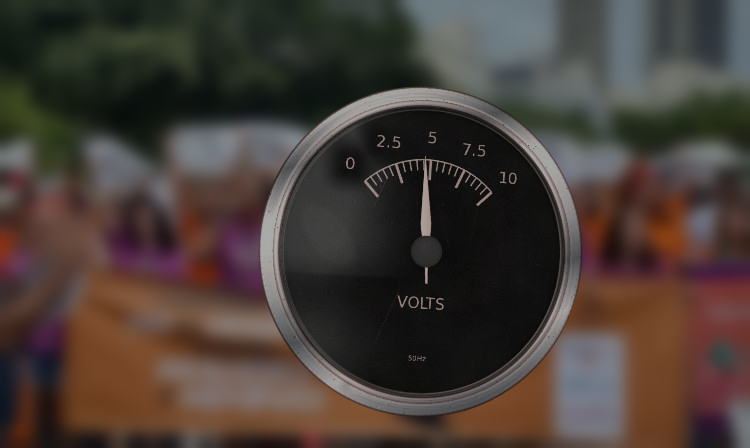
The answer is 4.5 V
